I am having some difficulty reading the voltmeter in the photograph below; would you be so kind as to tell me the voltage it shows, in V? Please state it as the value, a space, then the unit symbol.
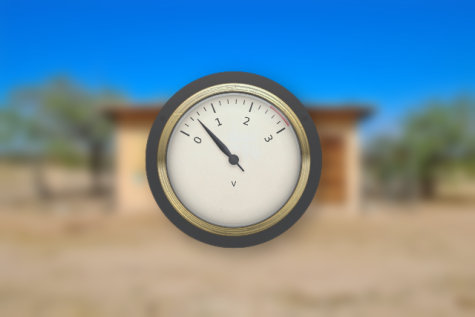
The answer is 0.5 V
